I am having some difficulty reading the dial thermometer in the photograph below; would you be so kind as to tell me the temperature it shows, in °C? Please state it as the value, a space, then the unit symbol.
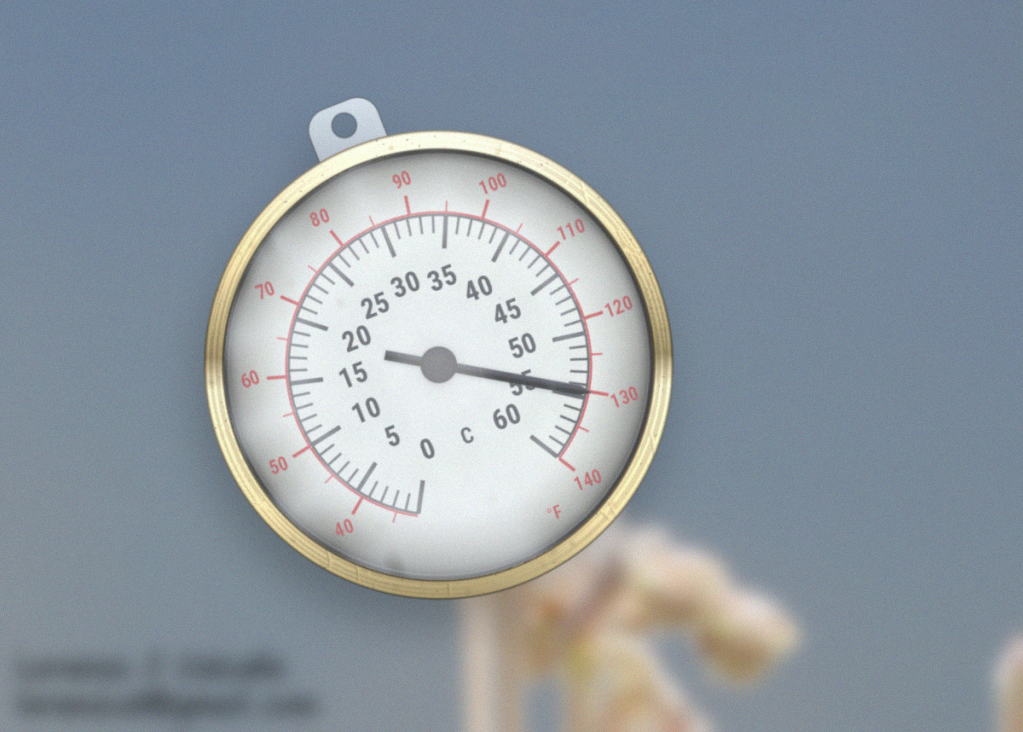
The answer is 54.5 °C
